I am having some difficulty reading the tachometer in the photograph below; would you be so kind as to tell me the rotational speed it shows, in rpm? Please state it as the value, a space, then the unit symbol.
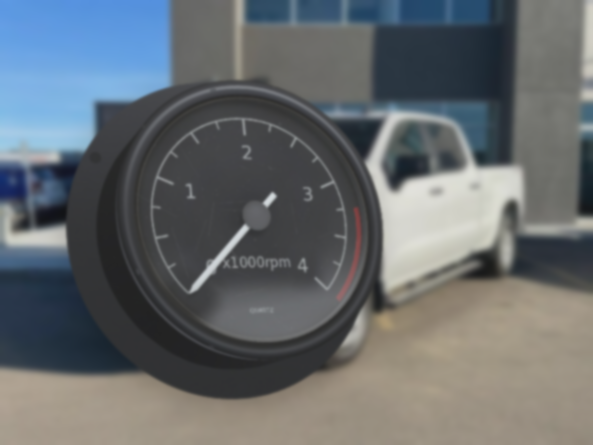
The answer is 0 rpm
